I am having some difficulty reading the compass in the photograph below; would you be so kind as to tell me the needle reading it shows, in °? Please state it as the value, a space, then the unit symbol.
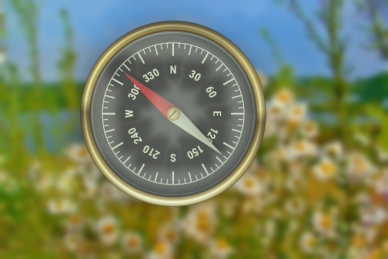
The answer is 310 °
